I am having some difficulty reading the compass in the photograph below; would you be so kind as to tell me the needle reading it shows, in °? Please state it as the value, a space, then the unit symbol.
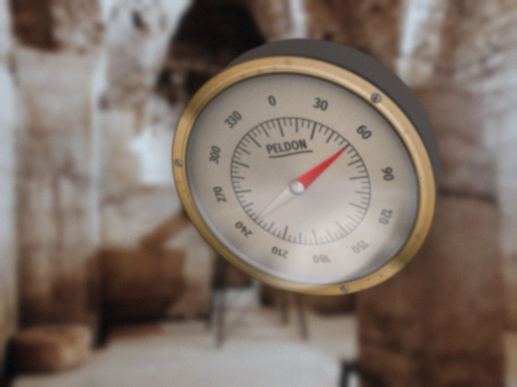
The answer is 60 °
